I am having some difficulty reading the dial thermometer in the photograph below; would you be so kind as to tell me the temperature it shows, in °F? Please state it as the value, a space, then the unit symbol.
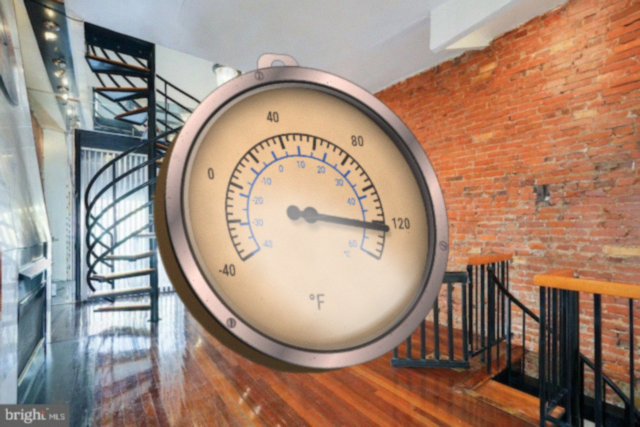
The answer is 124 °F
